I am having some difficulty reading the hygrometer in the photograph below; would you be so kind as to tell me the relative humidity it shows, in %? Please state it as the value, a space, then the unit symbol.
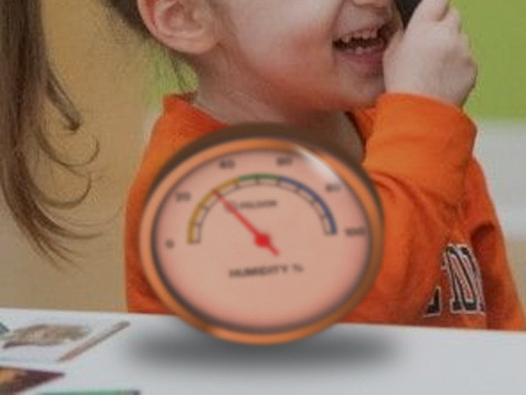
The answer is 30 %
